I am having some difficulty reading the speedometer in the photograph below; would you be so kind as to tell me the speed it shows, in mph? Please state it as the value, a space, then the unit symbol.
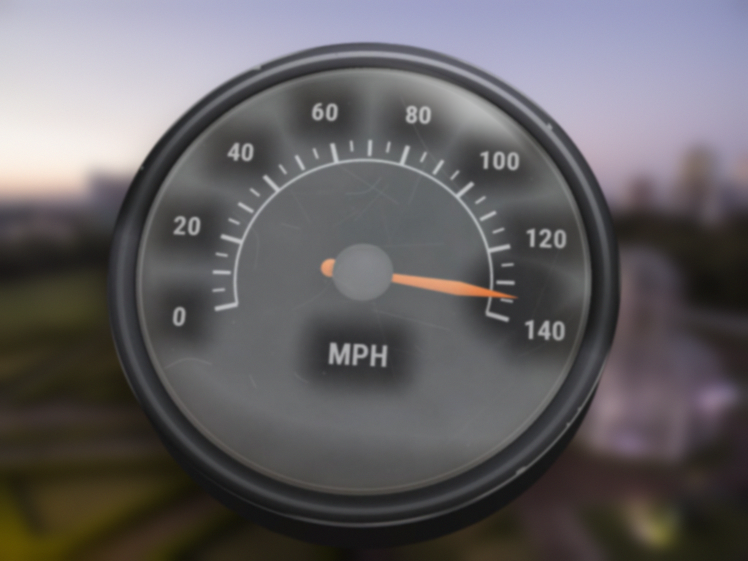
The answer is 135 mph
